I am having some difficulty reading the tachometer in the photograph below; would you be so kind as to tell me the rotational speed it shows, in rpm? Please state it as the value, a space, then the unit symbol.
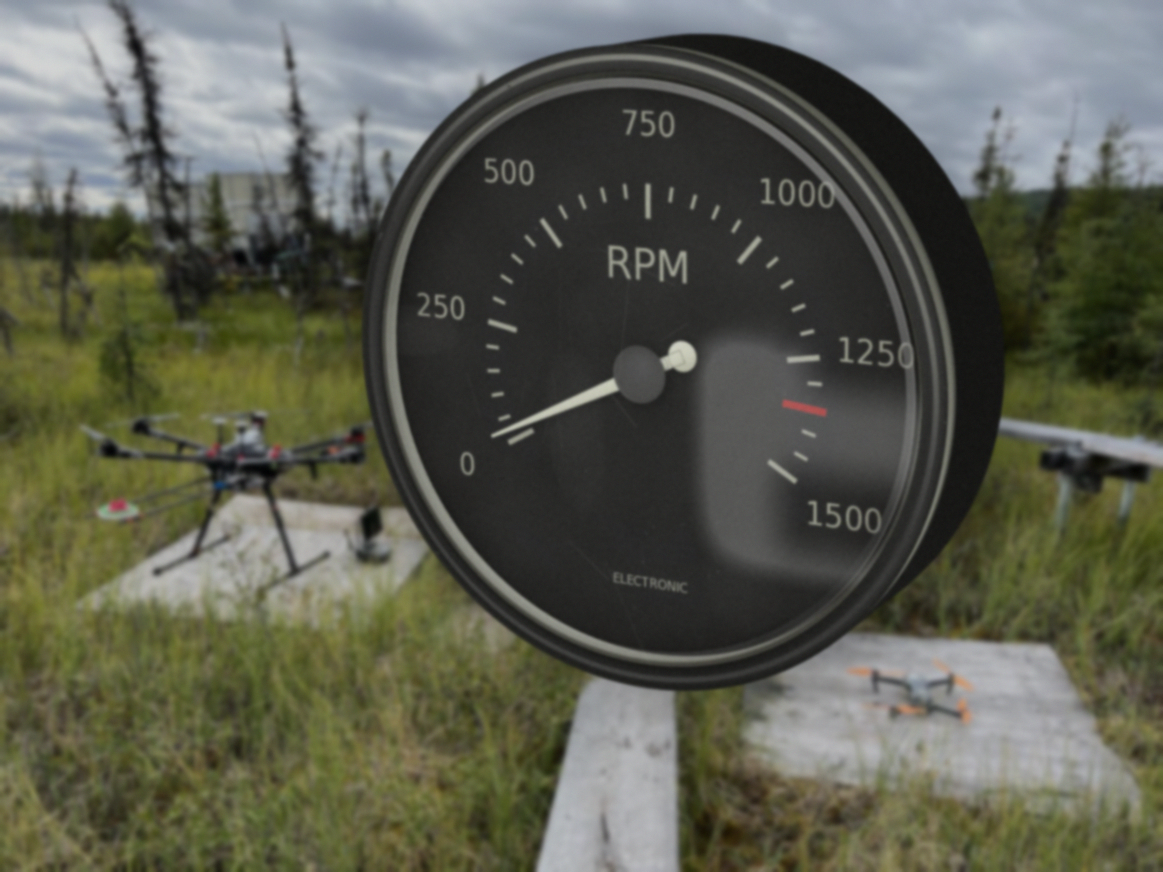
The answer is 25 rpm
